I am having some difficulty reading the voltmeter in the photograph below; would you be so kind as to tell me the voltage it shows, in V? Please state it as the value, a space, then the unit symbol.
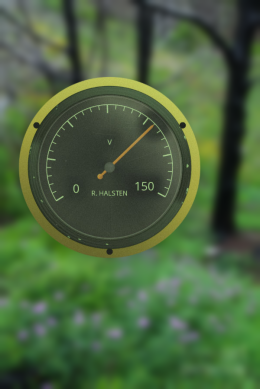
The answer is 105 V
